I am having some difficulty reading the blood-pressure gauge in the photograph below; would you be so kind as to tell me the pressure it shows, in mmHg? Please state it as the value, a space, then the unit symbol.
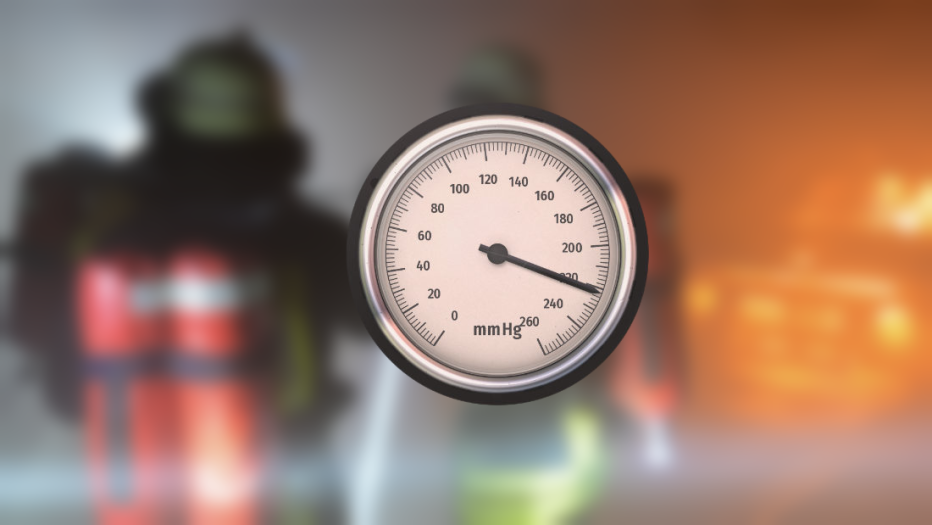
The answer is 222 mmHg
